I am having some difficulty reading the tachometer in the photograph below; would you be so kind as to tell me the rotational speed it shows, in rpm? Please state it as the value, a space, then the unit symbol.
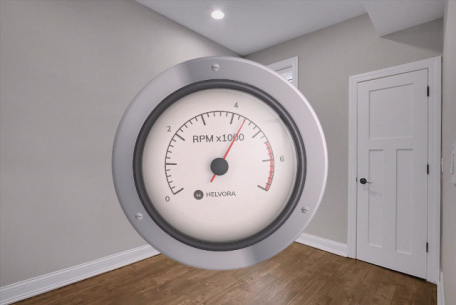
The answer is 4400 rpm
